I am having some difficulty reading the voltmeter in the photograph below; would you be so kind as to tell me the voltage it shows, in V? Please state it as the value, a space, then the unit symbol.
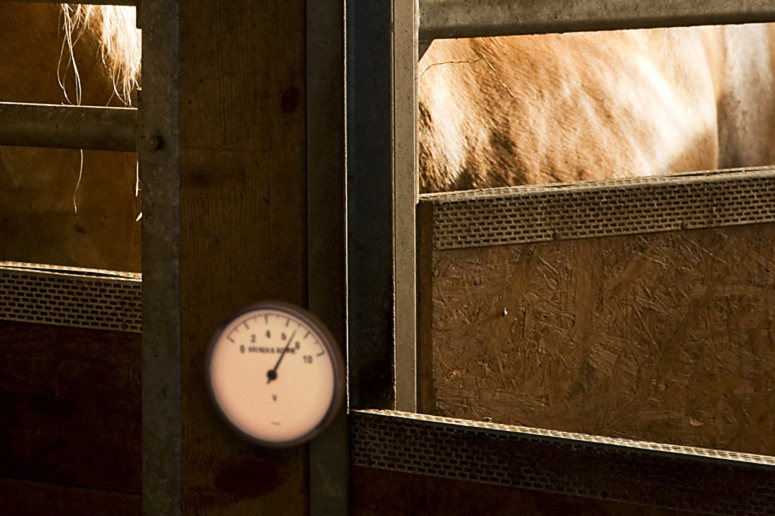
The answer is 7 V
